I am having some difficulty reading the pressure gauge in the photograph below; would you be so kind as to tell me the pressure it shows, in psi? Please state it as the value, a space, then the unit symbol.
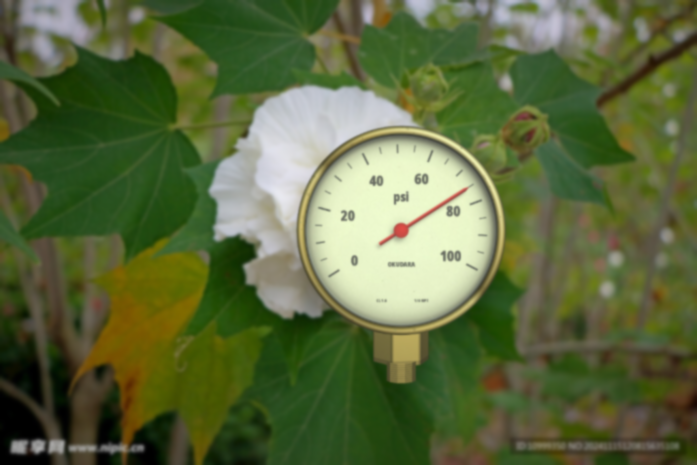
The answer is 75 psi
